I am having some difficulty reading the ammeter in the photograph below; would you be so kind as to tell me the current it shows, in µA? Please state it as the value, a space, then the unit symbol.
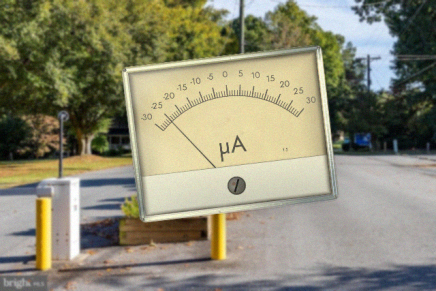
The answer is -25 µA
